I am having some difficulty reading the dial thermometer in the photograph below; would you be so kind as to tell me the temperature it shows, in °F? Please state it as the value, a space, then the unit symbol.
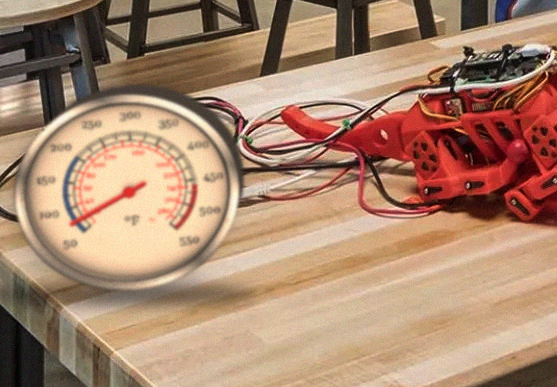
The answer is 75 °F
